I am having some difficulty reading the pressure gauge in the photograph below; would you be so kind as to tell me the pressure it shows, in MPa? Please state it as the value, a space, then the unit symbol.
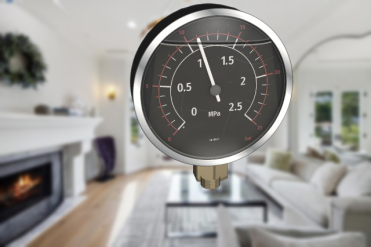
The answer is 1.1 MPa
